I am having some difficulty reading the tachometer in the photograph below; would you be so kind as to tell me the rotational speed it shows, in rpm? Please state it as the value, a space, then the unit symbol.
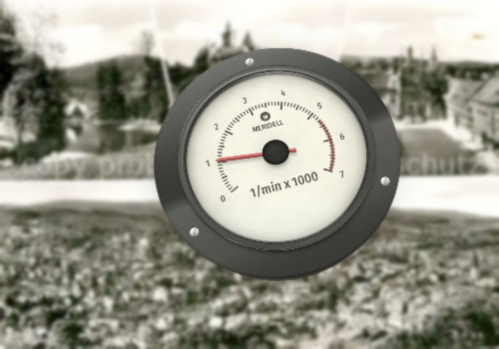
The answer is 1000 rpm
